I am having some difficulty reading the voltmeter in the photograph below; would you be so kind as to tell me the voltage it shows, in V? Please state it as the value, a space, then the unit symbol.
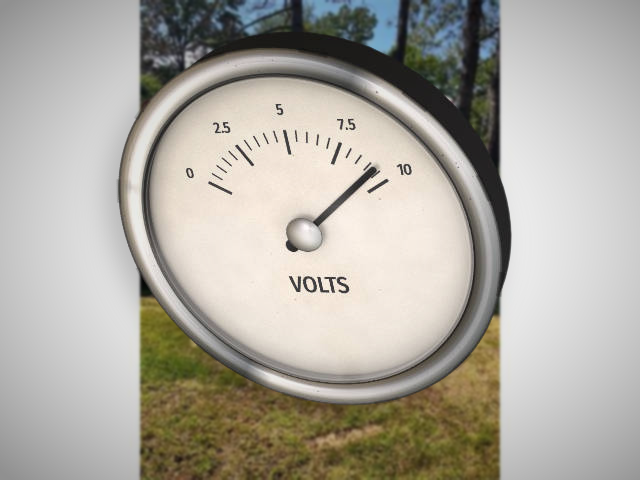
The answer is 9.25 V
